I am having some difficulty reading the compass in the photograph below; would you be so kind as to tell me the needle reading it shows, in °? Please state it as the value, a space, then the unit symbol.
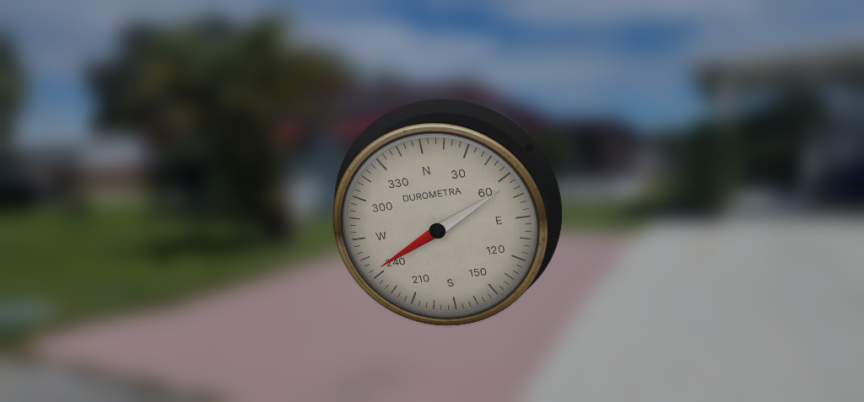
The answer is 245 °
